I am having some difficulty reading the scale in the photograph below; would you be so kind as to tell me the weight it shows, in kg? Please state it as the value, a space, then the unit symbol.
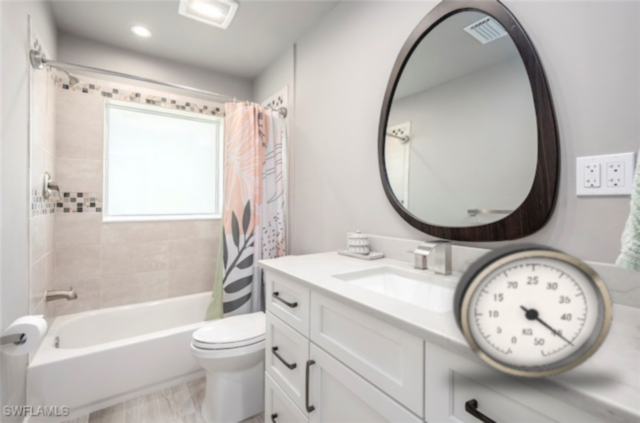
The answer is 45 kg
